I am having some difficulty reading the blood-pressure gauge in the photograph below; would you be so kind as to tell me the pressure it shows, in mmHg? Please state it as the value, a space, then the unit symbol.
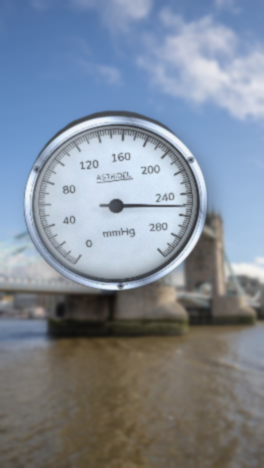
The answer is 250 mmHg
